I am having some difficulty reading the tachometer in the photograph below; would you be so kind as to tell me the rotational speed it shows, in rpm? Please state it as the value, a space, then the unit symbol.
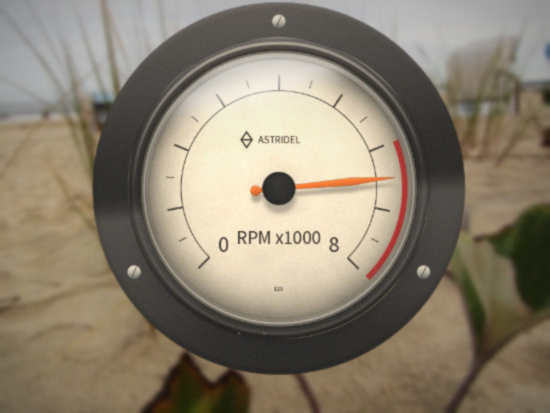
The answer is 6500 rpm
